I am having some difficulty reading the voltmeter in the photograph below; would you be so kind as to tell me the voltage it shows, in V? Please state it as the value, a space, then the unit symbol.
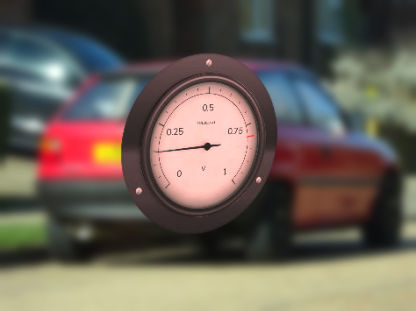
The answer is 0.15 V
